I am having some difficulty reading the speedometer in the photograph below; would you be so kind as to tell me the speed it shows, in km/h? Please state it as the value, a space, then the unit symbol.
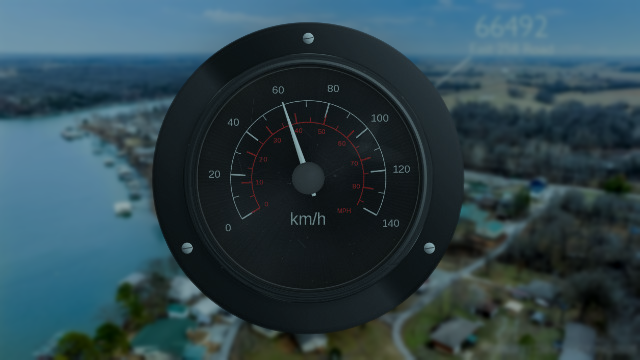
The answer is 60 km/h
